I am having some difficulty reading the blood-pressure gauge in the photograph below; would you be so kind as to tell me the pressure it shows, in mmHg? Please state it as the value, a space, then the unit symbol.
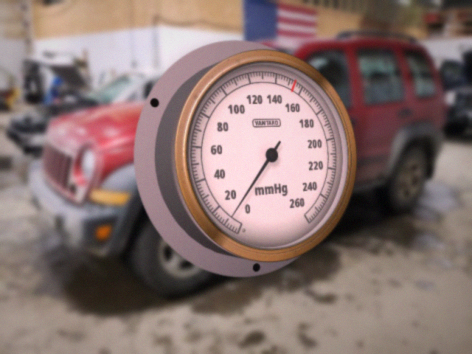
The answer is 10 mmHg
